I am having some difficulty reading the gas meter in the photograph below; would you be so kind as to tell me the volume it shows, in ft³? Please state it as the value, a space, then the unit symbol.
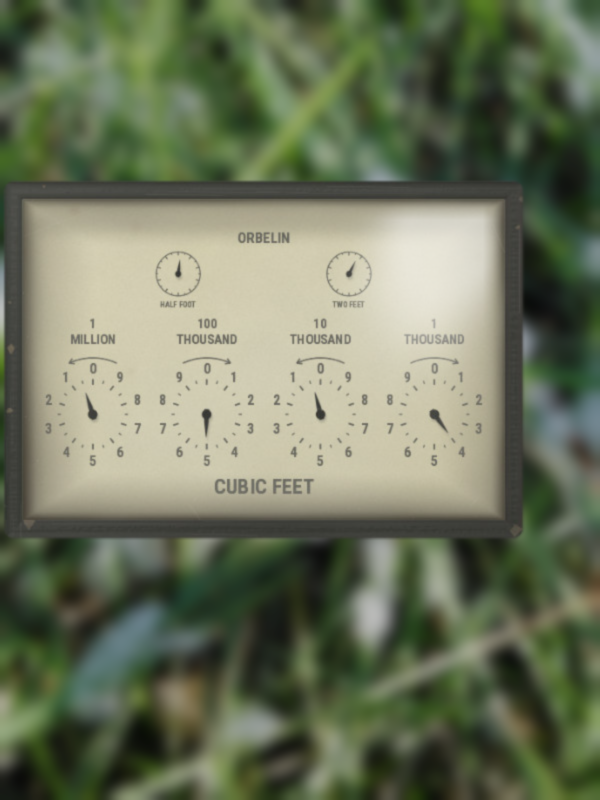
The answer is 50400 ft³
